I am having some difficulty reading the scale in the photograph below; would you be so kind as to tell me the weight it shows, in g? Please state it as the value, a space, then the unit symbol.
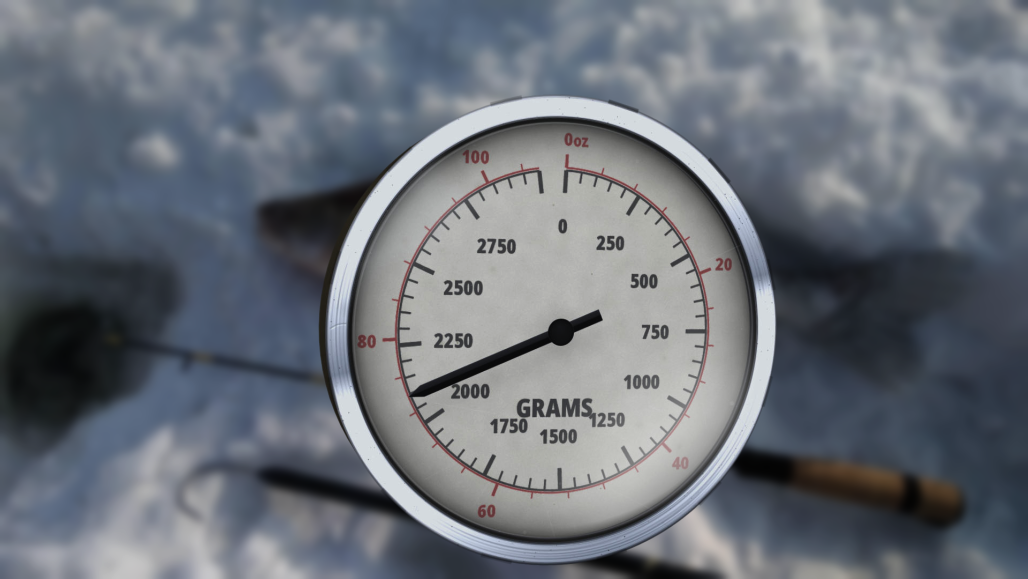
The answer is 2100 g
